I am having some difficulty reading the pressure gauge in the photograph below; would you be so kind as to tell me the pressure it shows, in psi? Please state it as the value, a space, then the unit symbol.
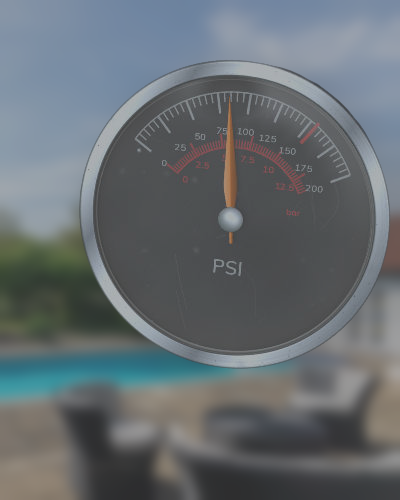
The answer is 85 psi
